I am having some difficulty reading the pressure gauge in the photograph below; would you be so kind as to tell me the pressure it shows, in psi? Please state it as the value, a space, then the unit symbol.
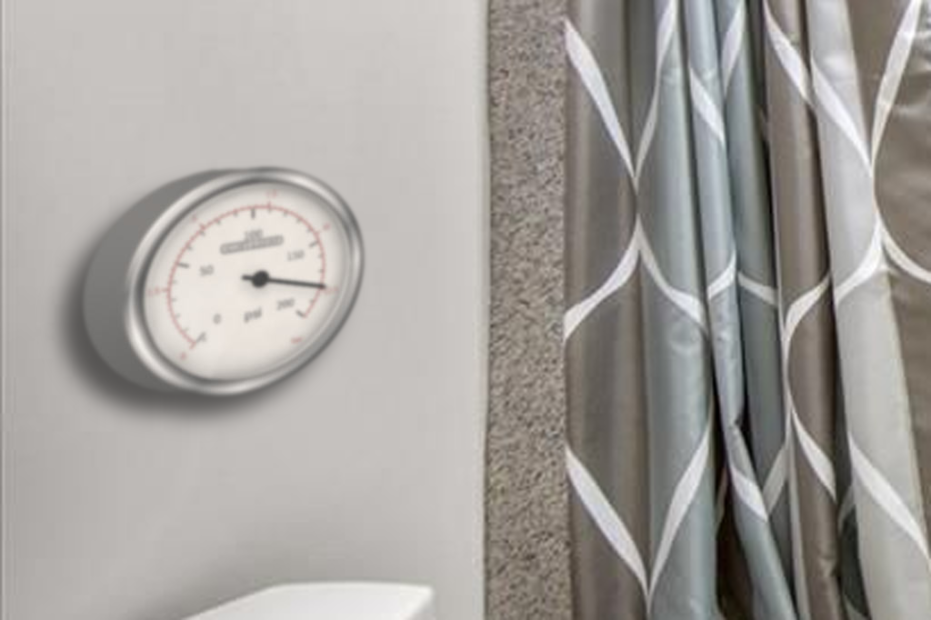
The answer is 180 psi
